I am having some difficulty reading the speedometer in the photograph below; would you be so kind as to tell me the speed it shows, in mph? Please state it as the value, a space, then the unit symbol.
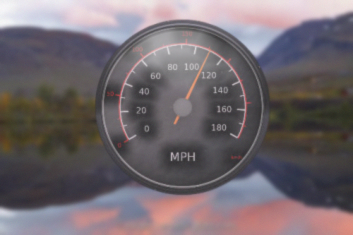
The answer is 110 mph
